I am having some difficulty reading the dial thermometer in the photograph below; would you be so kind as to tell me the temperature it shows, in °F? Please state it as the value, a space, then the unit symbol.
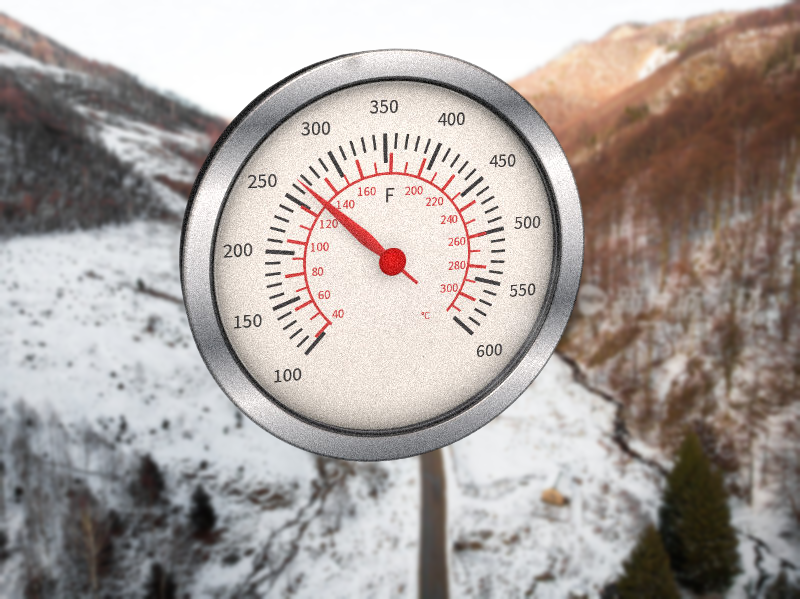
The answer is 265 °F
